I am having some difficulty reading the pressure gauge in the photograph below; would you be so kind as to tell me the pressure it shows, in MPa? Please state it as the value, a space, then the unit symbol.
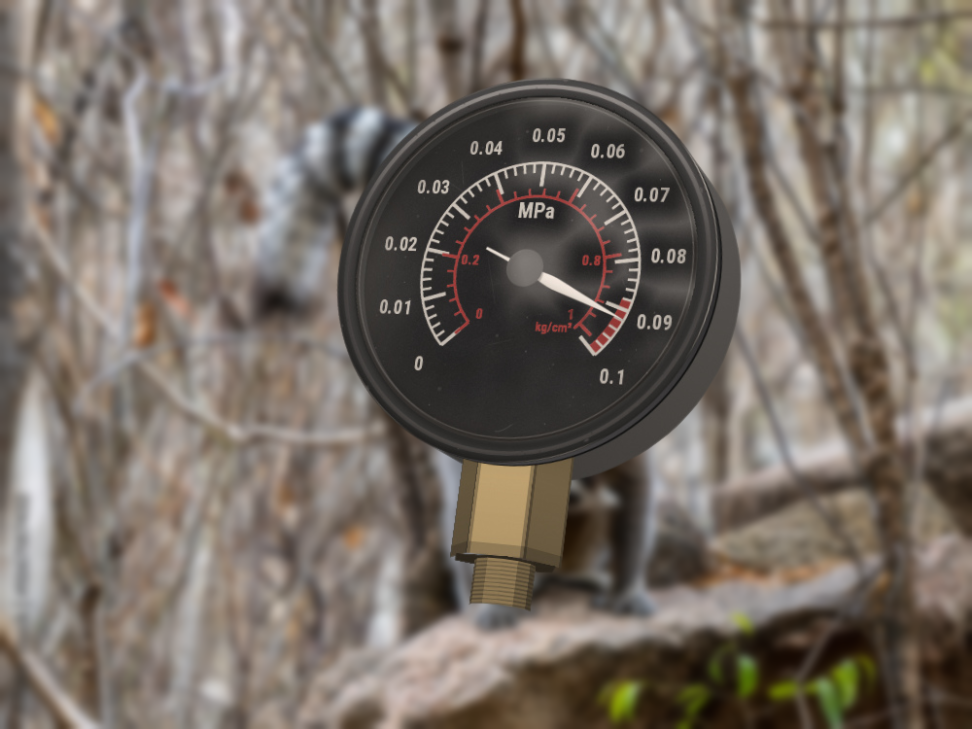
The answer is 0.092 MPa
